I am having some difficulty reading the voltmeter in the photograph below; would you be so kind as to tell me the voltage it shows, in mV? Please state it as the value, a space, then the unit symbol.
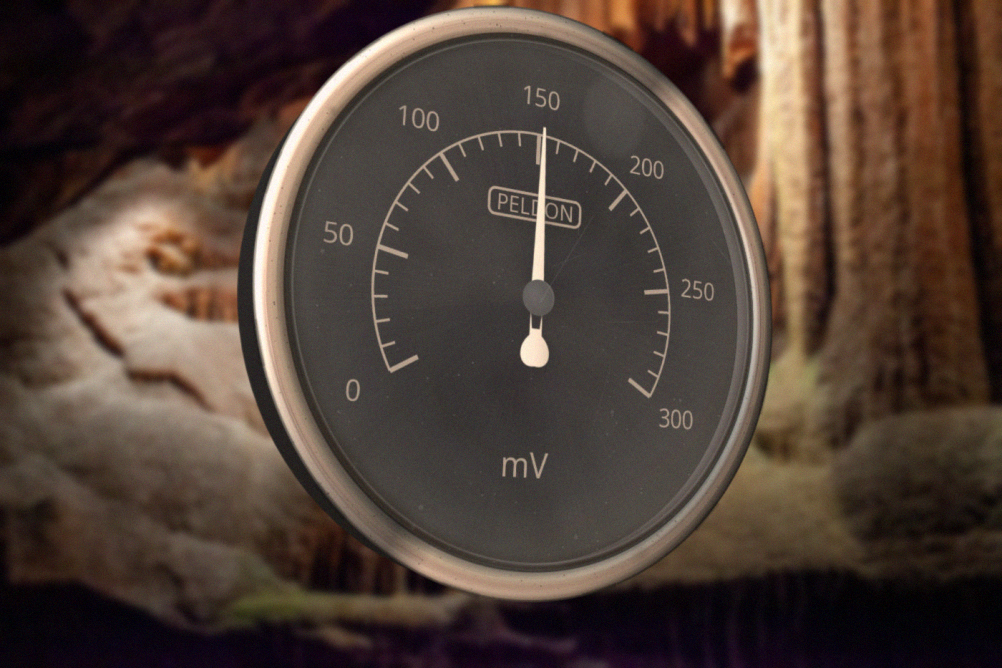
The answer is 150 mV
